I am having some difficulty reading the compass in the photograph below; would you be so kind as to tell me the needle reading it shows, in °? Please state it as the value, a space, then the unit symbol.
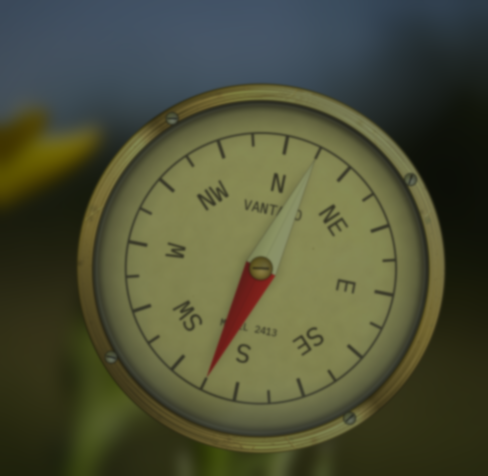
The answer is 195 °
